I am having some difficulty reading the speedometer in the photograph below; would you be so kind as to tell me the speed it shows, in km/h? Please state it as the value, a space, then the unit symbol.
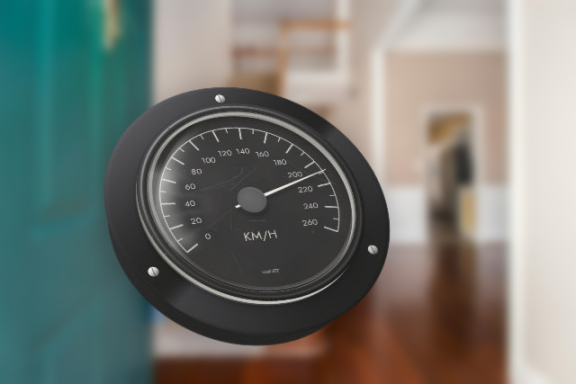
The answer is 210 km/h
